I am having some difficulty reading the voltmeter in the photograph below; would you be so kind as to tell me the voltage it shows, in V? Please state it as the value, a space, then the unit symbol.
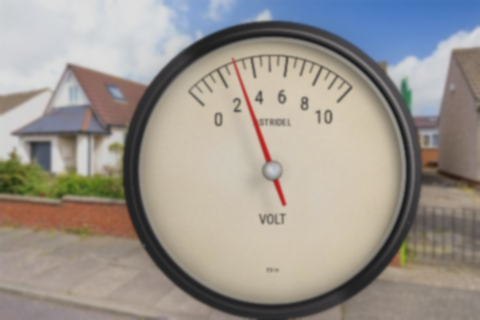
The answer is 3 V
